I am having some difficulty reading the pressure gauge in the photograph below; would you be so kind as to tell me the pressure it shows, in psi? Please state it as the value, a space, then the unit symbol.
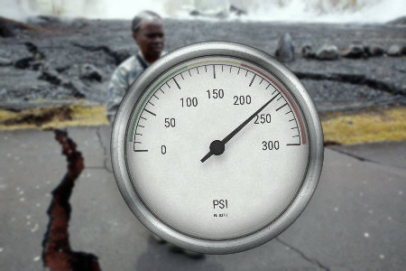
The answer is 235 psi
